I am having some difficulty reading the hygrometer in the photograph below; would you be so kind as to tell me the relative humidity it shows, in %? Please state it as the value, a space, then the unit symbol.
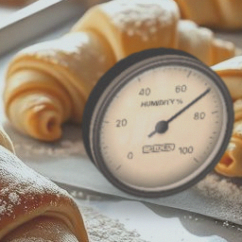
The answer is 70 %
